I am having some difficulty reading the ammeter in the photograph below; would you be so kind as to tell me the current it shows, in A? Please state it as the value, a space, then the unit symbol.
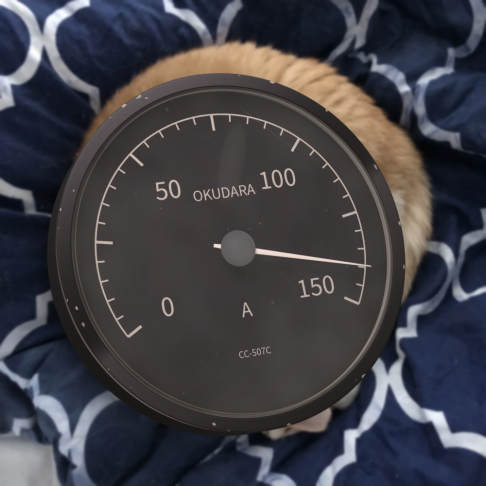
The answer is 140 A
